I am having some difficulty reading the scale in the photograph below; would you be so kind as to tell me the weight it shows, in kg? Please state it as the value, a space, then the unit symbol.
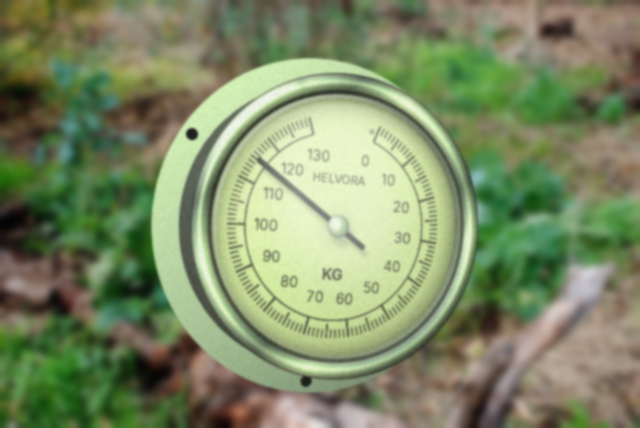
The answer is 115 kg
